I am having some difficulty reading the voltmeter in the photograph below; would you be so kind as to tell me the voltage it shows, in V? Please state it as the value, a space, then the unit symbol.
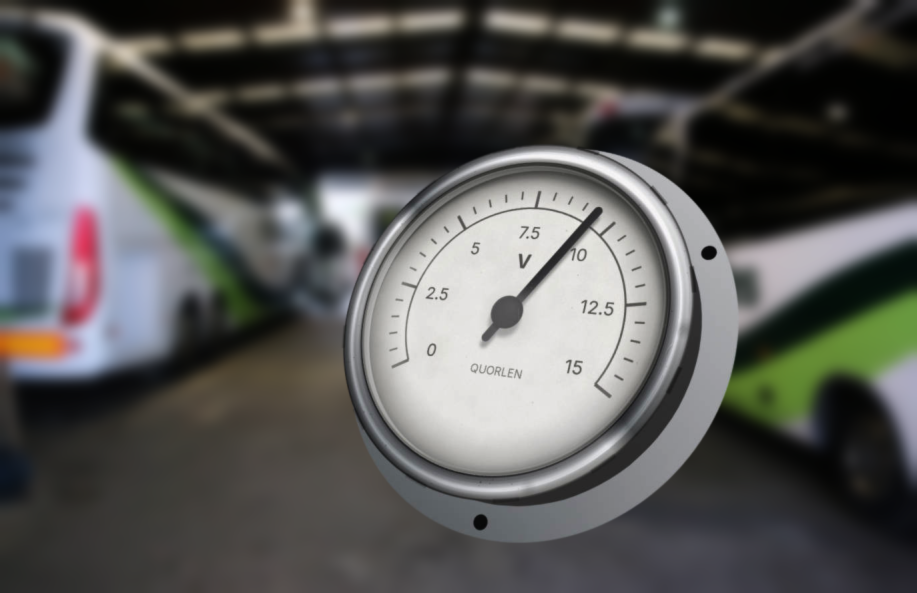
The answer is 9.5 V
